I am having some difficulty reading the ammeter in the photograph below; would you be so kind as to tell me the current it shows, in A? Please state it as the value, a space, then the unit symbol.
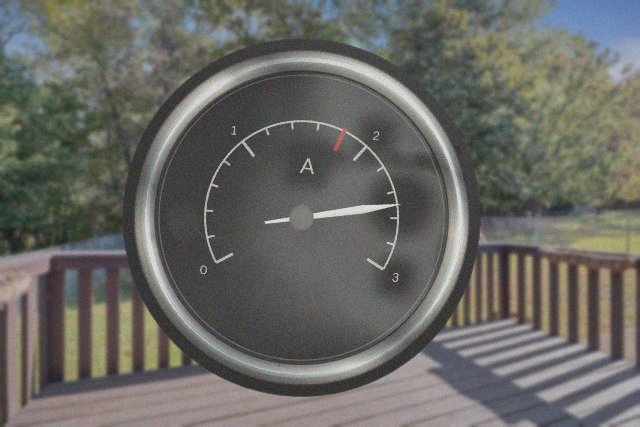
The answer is 2.5 A
